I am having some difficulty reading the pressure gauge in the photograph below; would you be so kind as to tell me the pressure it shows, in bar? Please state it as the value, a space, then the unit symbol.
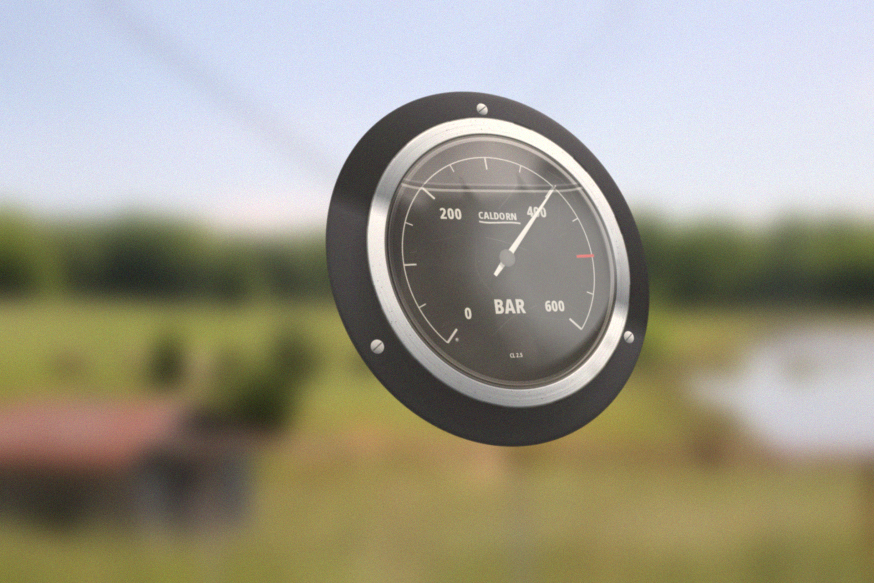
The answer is 400 bar
